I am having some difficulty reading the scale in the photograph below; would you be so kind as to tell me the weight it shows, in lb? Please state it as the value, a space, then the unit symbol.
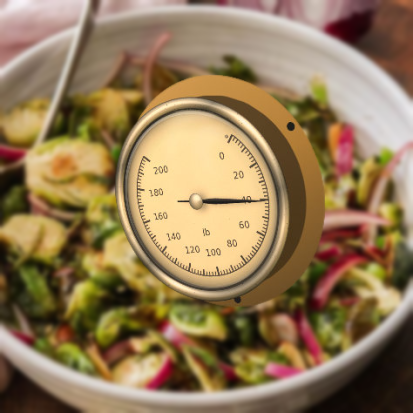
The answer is 40 lb
